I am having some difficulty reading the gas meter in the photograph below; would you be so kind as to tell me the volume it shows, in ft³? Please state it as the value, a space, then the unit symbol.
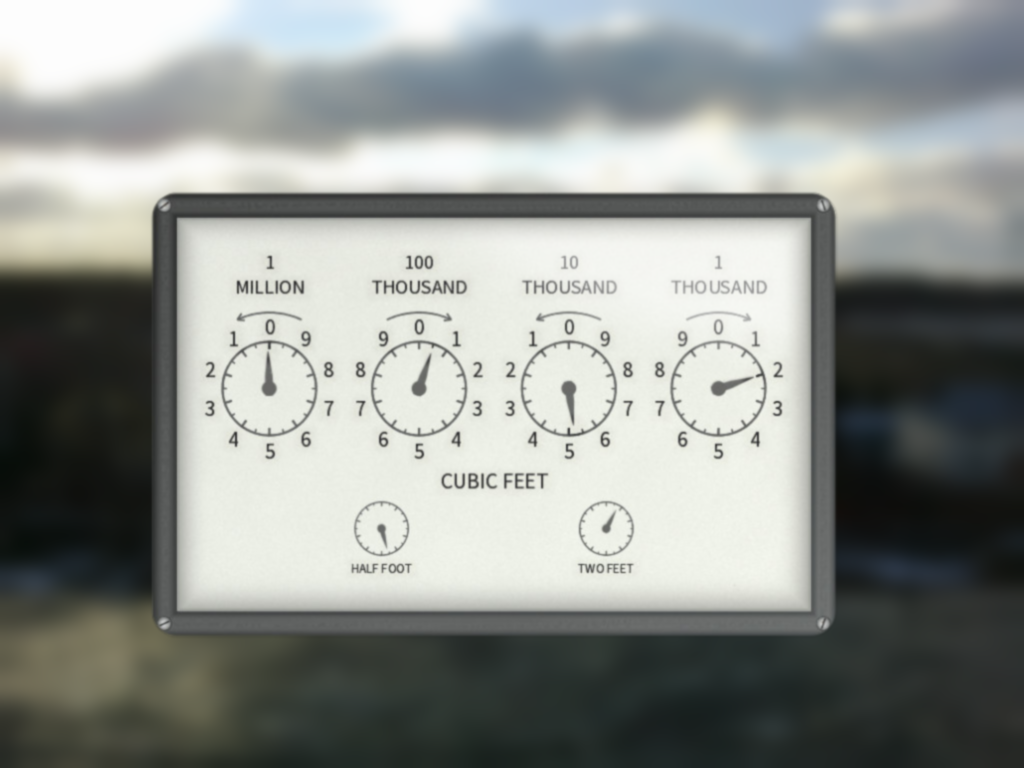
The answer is 5200 ft³
